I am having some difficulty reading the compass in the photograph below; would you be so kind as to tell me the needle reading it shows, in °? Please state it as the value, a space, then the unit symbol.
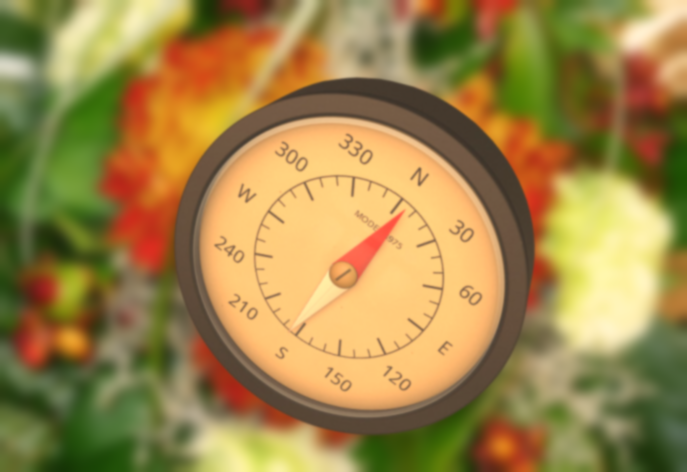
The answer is 5 °
